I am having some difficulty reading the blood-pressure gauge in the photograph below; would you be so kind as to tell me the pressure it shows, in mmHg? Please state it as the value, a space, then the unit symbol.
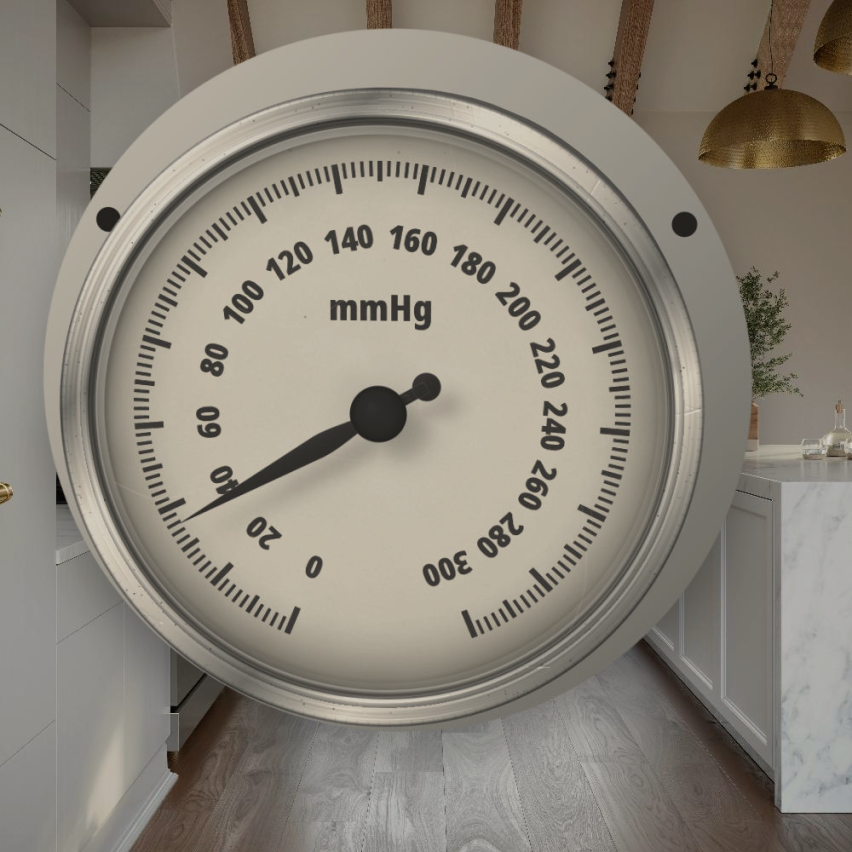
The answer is 36 mmHg
